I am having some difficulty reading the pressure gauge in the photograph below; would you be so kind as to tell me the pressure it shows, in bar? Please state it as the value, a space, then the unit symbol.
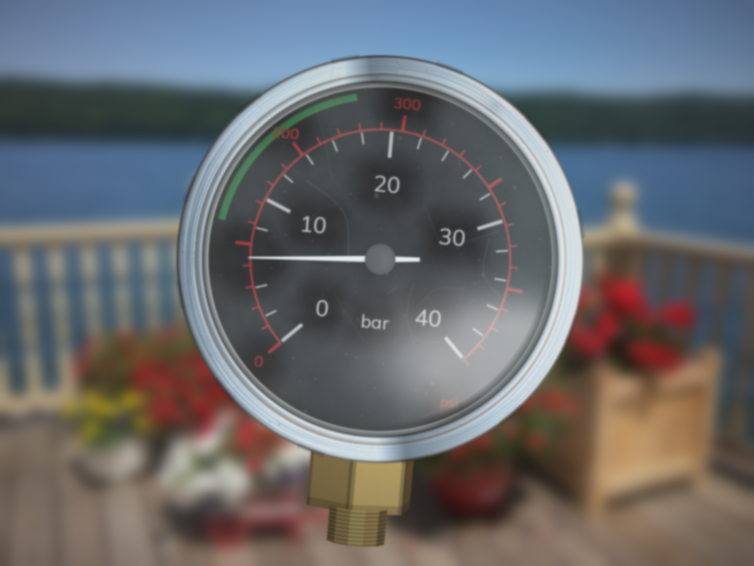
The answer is 6 bar
